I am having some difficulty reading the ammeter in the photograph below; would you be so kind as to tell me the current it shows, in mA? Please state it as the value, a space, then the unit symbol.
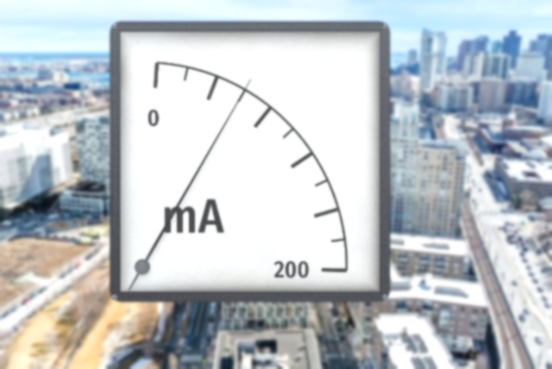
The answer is 60 mA
